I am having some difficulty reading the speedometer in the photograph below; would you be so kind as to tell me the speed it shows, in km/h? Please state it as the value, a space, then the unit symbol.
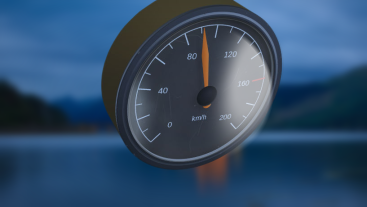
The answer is 90 km/h
